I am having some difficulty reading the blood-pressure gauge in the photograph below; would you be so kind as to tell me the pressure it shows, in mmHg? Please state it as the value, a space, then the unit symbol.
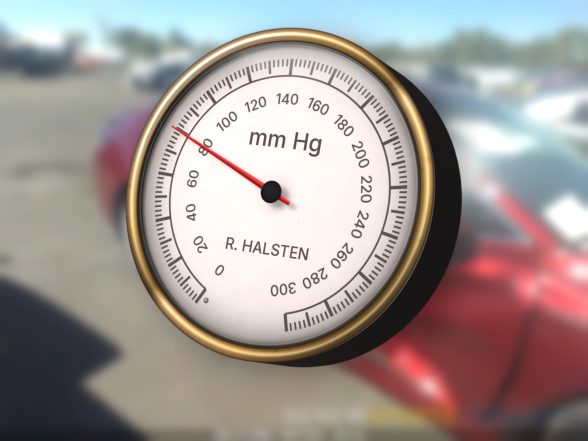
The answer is 80 mmHg
